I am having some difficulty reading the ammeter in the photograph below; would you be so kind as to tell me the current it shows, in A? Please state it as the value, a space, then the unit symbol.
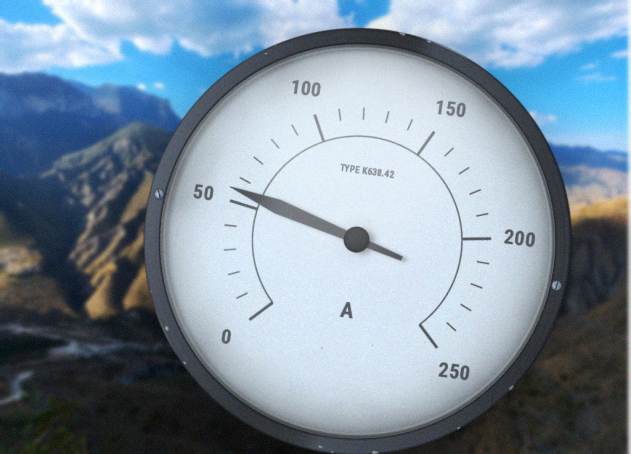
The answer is 55 A
